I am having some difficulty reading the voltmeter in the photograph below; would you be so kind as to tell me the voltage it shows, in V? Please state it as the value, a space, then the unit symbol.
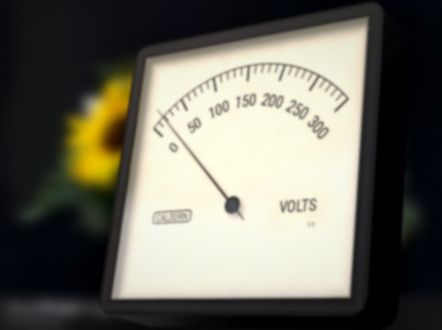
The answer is 20 V
